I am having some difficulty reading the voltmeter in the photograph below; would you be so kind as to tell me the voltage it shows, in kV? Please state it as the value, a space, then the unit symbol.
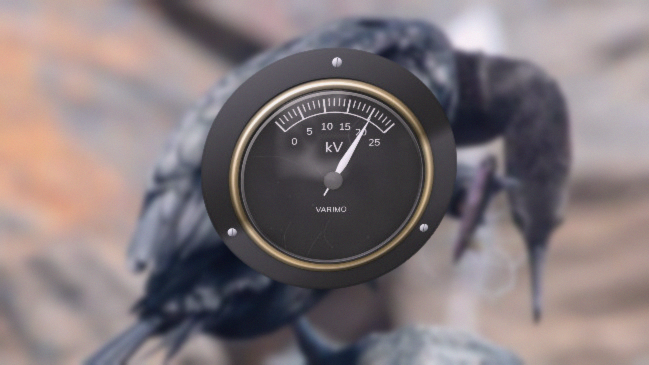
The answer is 20 kV
